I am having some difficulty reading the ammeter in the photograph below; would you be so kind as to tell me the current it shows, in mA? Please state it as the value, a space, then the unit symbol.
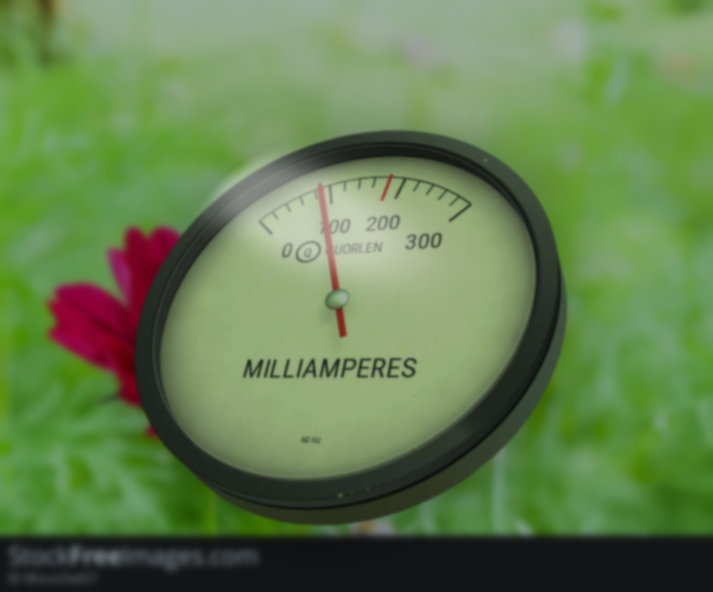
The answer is 90 mA
